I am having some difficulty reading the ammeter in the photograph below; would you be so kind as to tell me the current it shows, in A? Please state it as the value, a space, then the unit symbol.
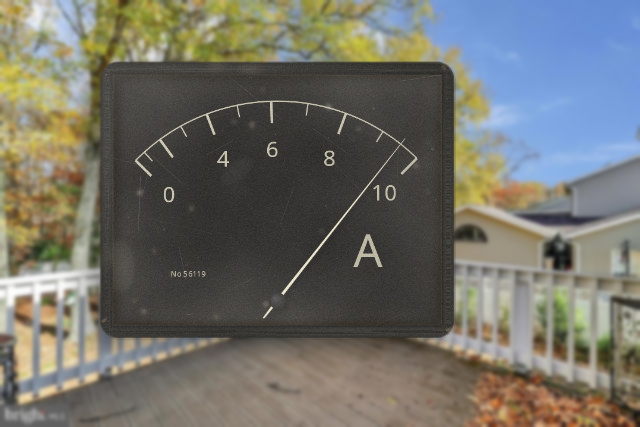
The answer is 9.5 A
